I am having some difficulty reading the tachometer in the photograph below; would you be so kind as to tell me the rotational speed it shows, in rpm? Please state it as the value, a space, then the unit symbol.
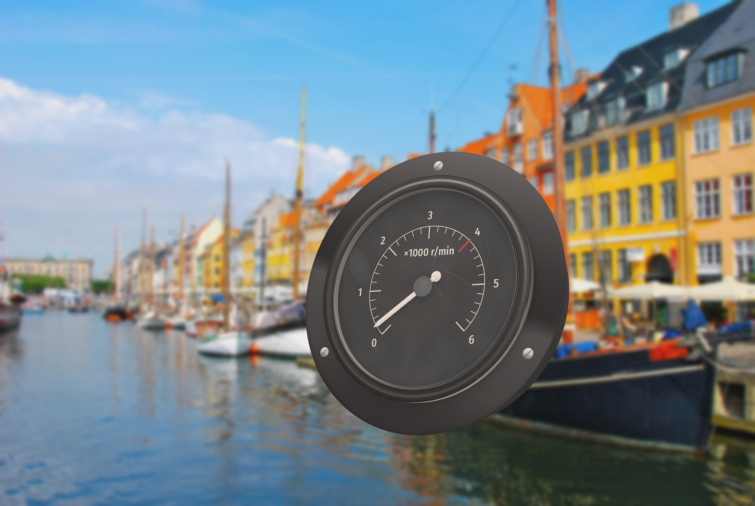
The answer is 200 rpm
